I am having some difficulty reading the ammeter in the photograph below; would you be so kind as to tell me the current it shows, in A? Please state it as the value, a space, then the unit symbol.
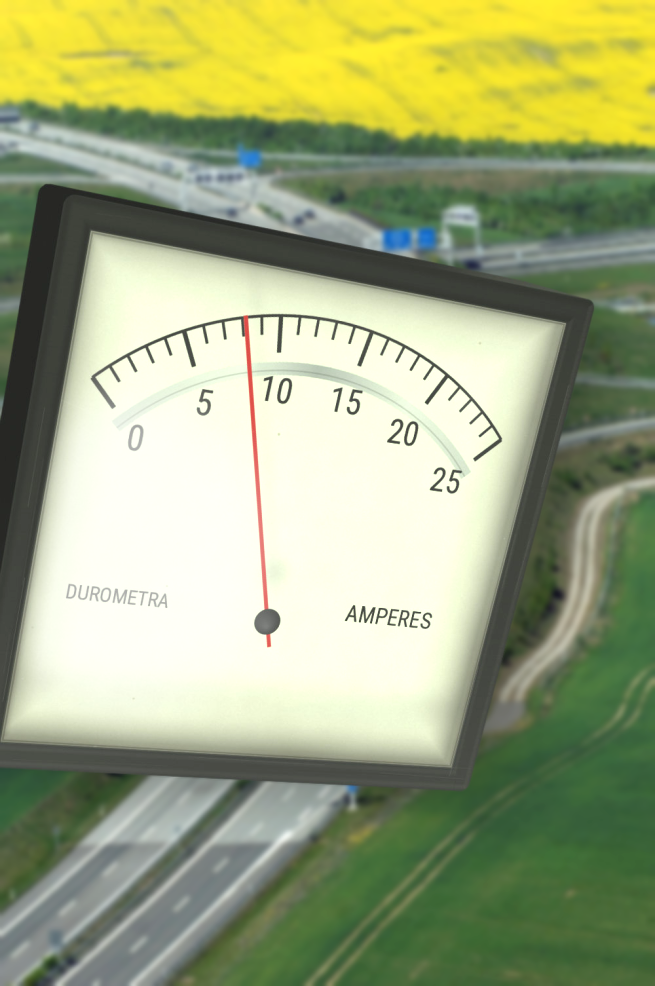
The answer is 8 A
